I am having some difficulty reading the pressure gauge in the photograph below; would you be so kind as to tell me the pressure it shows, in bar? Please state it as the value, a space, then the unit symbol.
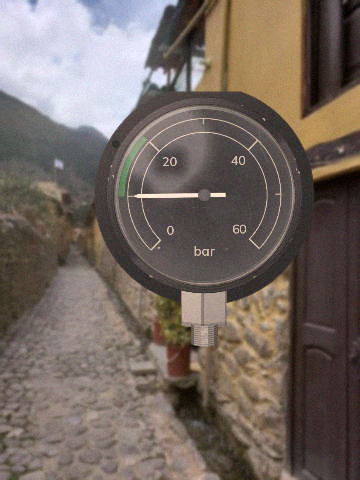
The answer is 10 bar
